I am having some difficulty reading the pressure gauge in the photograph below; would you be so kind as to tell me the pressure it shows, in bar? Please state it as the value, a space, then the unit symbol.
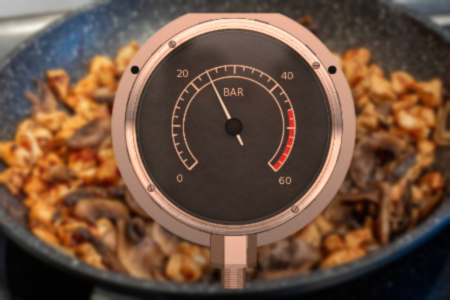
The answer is 24 bar
